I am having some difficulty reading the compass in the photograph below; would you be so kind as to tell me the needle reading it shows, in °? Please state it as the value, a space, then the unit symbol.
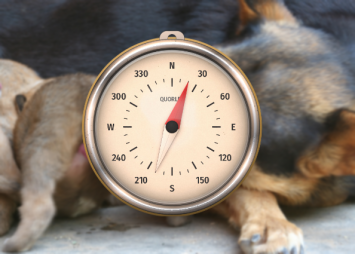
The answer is 20 °
